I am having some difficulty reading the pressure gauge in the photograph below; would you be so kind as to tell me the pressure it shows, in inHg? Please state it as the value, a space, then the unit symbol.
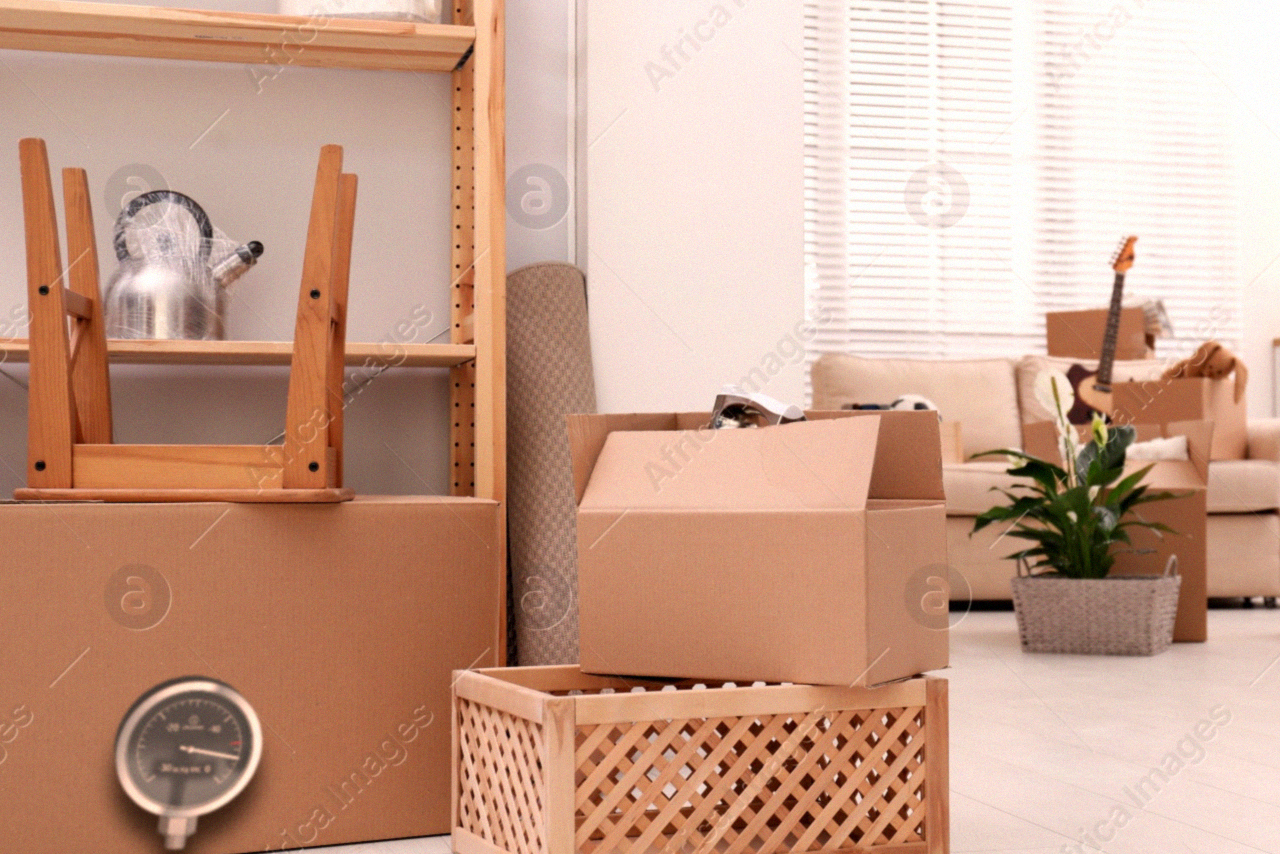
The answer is -4 inHg
